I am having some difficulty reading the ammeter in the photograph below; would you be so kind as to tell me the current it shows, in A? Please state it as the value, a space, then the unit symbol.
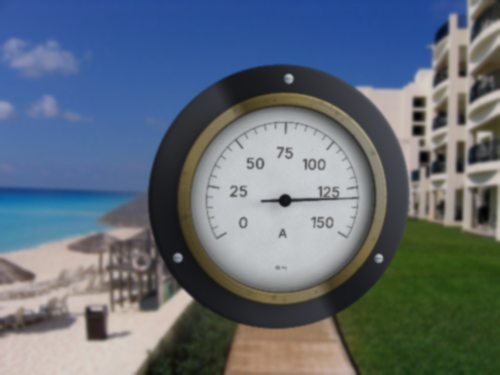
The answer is 130 A
